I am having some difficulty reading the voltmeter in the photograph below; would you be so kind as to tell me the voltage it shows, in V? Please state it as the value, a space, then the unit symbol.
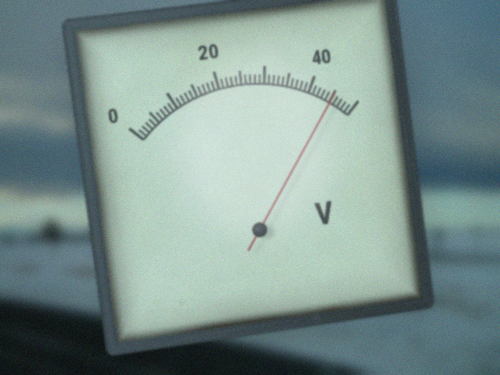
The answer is 45 V
